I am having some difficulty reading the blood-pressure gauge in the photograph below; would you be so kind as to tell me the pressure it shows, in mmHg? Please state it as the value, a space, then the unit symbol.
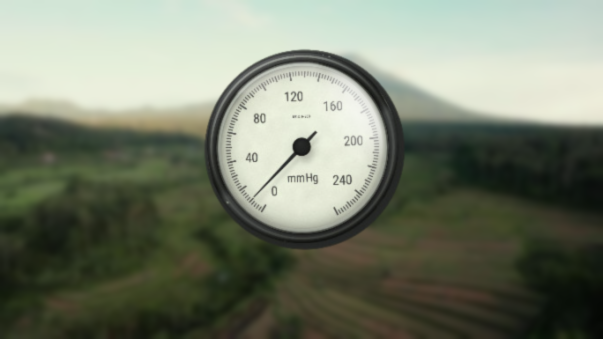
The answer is 10 mmHg
